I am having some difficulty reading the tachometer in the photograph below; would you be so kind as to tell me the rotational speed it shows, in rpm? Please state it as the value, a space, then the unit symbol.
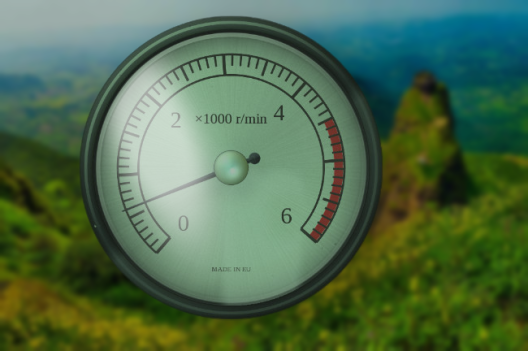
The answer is 600 rpm
